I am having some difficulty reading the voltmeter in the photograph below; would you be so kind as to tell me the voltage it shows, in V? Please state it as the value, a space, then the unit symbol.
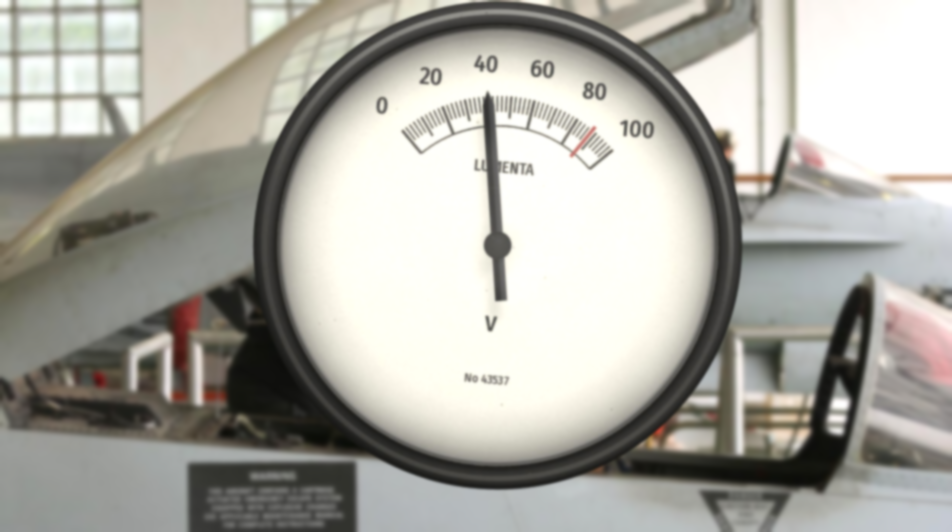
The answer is 40 V
